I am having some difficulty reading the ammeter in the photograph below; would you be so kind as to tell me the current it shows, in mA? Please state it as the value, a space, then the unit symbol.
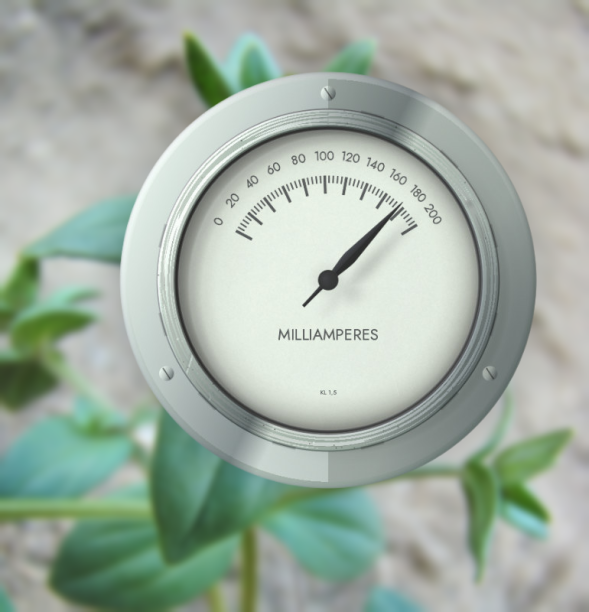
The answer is 176 mA
